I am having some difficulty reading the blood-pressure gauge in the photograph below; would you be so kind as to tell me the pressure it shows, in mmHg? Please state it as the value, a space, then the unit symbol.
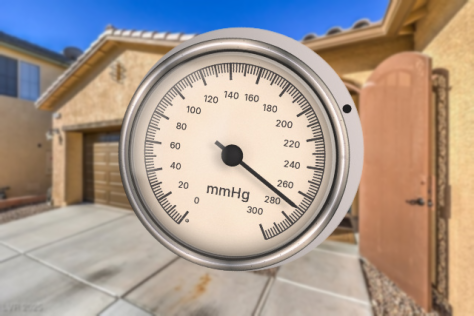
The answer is 270 mmHg
